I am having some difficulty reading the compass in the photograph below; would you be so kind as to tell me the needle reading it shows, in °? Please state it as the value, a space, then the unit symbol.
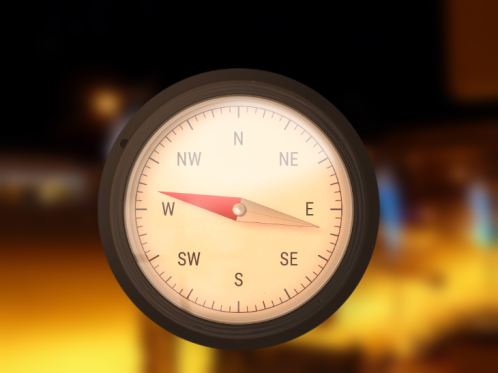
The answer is 282.5 °
